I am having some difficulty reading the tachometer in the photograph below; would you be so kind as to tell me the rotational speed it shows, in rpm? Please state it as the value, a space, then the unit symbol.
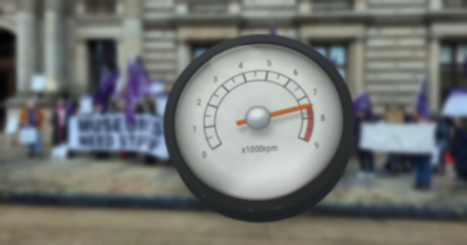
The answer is 7500 rpm
